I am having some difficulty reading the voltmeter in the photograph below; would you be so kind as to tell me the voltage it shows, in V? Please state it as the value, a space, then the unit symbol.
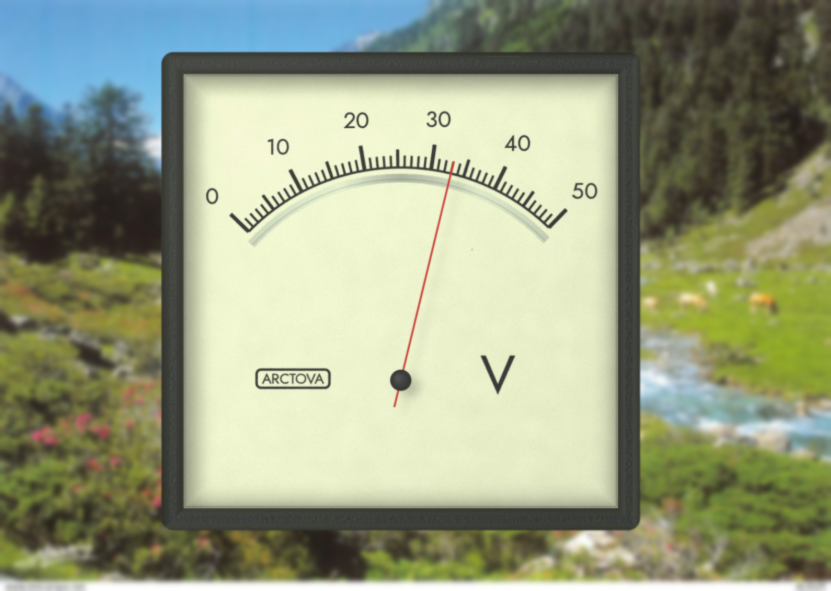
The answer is 33 V
